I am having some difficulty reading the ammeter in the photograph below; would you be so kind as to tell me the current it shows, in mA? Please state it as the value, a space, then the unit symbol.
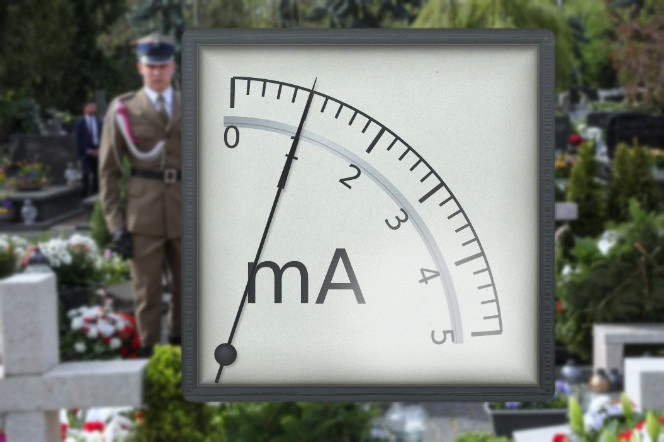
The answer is 1 mA
